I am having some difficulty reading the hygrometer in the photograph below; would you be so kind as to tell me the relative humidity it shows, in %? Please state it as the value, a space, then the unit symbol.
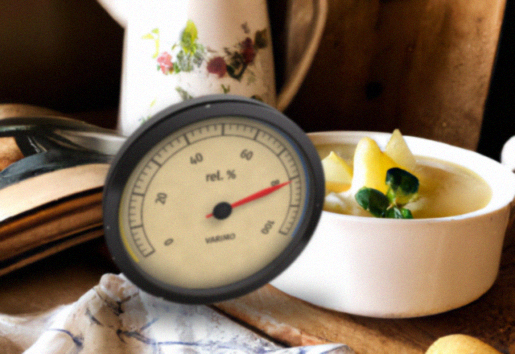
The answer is 80 %
